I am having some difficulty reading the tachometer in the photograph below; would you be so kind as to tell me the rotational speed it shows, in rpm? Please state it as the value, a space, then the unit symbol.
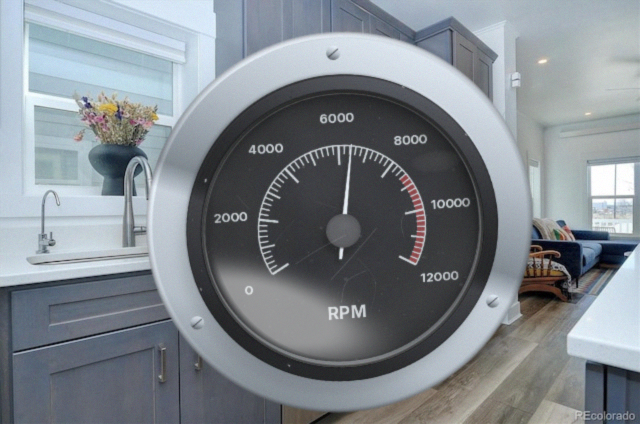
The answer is 6400 rpm
